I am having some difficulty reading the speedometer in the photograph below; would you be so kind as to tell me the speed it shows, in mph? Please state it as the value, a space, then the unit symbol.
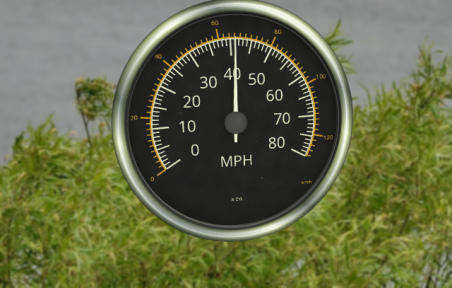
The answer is 41 mph
